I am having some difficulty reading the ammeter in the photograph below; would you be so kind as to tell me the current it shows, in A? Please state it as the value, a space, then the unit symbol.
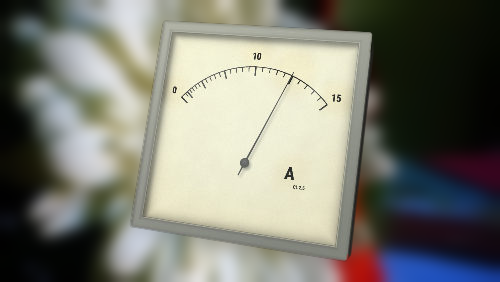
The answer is 12.5 A
